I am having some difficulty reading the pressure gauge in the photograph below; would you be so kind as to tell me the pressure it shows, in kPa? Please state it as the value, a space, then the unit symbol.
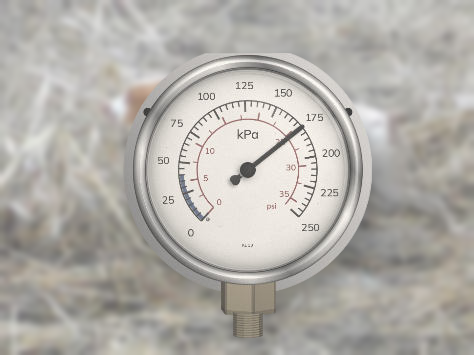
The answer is 175 kPa
